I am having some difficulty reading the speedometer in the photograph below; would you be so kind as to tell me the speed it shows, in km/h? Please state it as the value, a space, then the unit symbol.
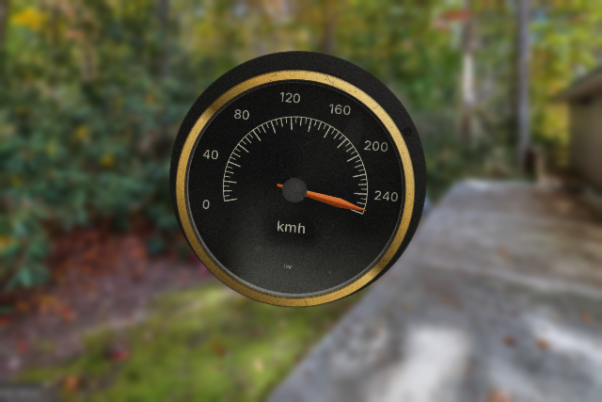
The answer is 255 km/h
